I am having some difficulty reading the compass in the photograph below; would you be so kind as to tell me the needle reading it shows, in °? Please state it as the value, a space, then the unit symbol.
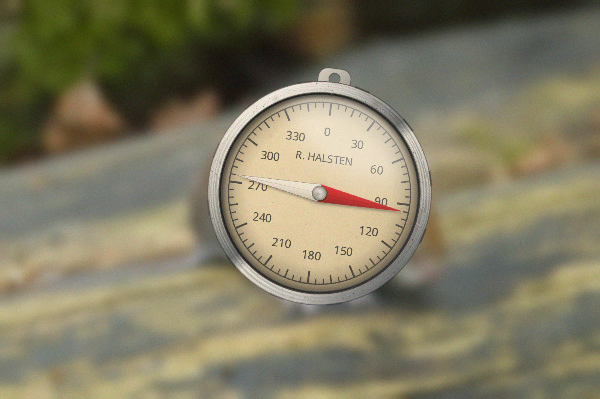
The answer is 95 °
